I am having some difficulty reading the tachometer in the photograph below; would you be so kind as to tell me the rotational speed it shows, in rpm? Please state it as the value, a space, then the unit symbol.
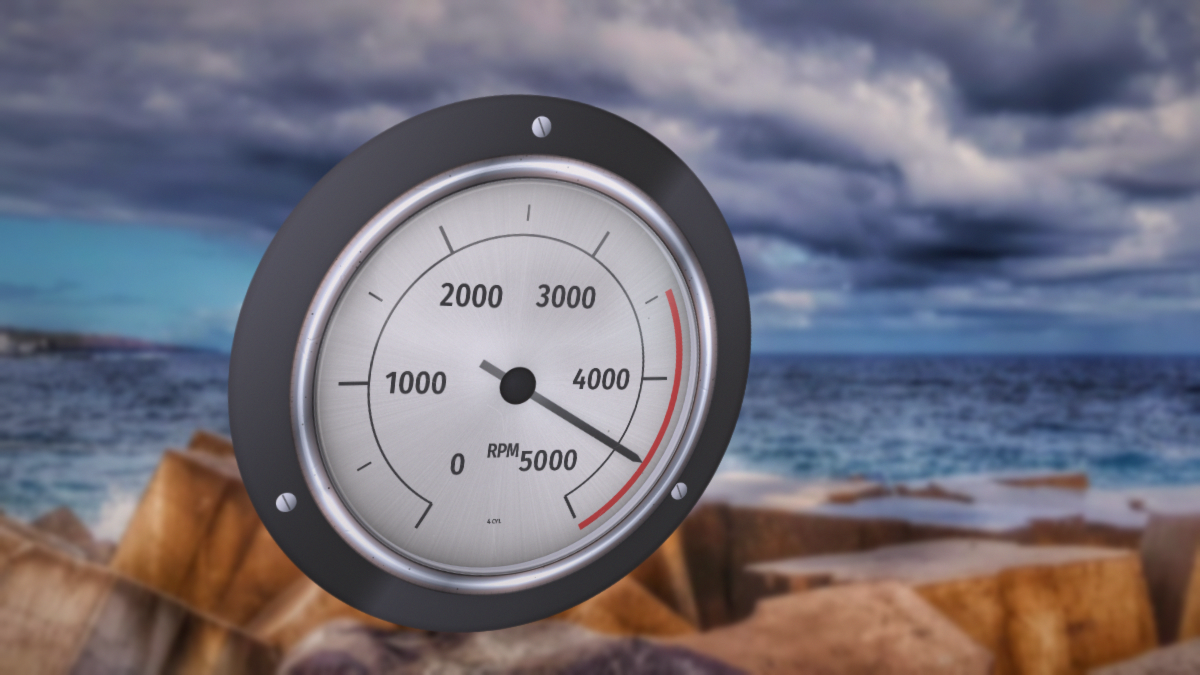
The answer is 4500 rpm
